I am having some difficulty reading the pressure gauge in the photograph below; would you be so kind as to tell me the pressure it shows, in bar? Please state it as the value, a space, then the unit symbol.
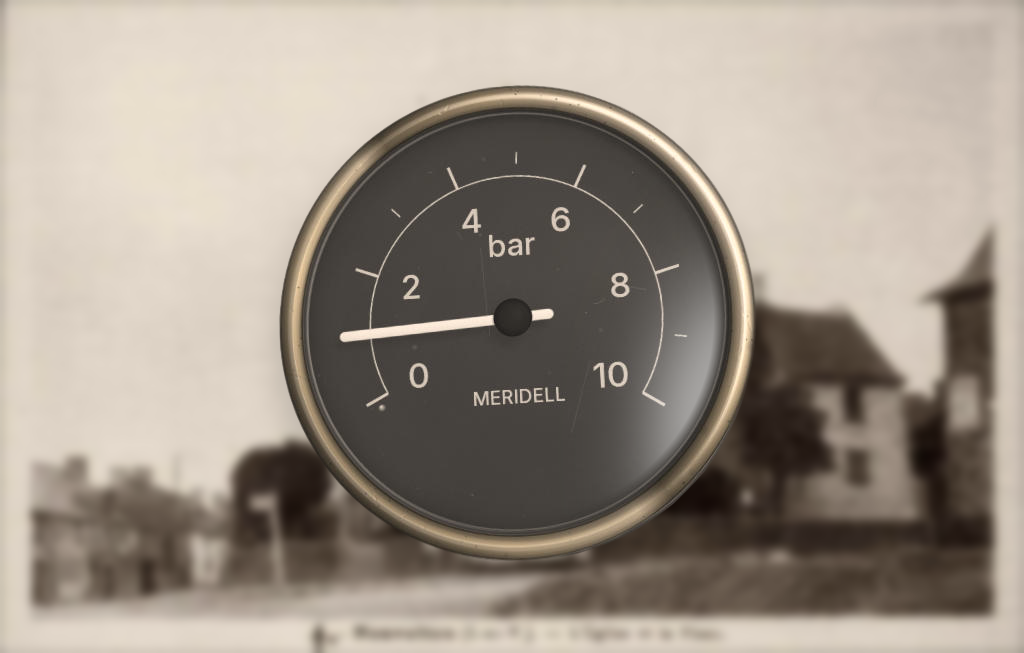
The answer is 1 bar
